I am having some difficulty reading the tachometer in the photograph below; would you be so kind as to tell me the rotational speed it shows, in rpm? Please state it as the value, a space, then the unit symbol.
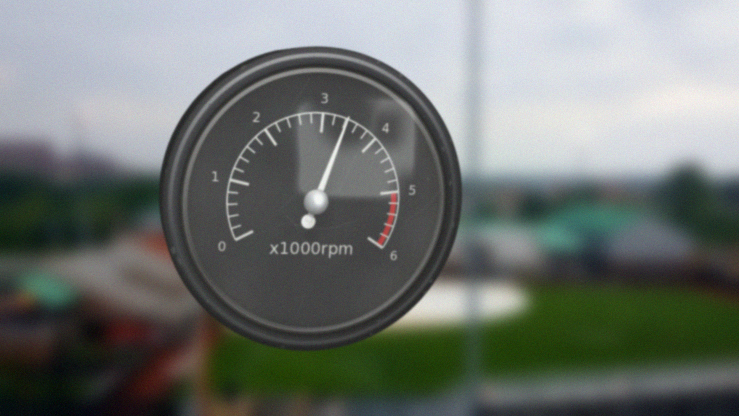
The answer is 3400 rpm
